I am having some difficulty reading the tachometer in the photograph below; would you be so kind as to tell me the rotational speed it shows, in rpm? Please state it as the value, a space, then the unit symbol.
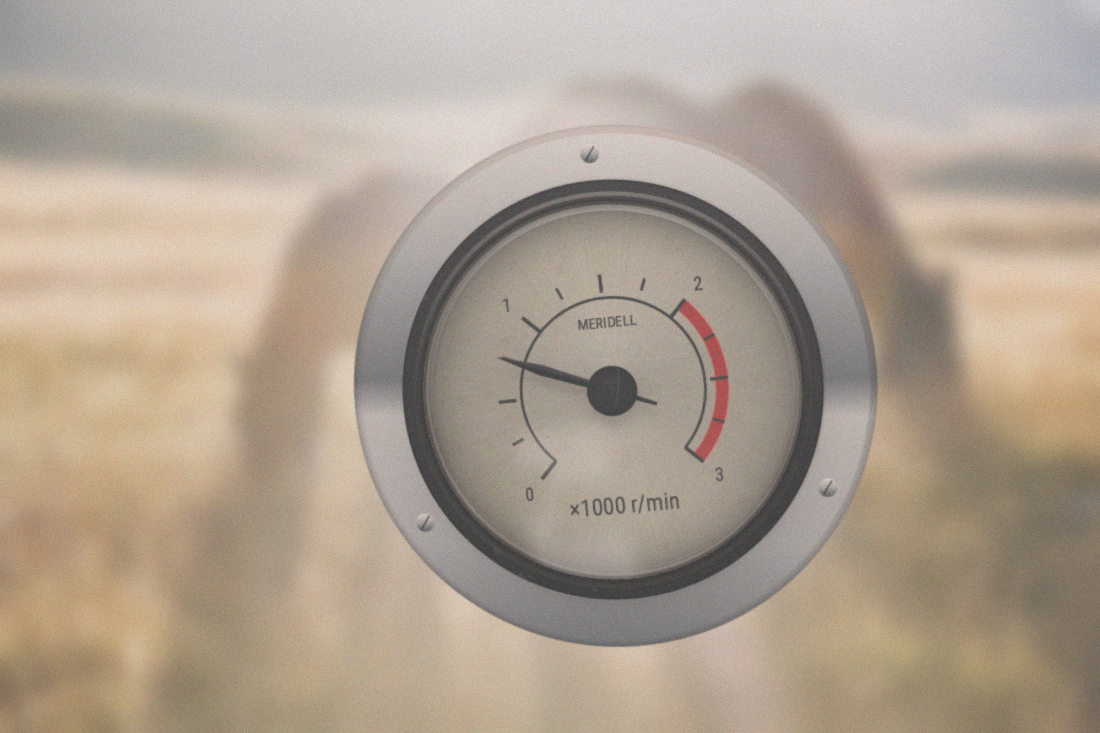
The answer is 750 rpm
